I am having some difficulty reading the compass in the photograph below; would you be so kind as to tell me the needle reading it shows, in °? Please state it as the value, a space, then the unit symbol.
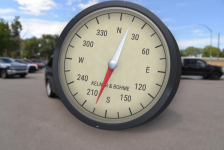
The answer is 195 °
